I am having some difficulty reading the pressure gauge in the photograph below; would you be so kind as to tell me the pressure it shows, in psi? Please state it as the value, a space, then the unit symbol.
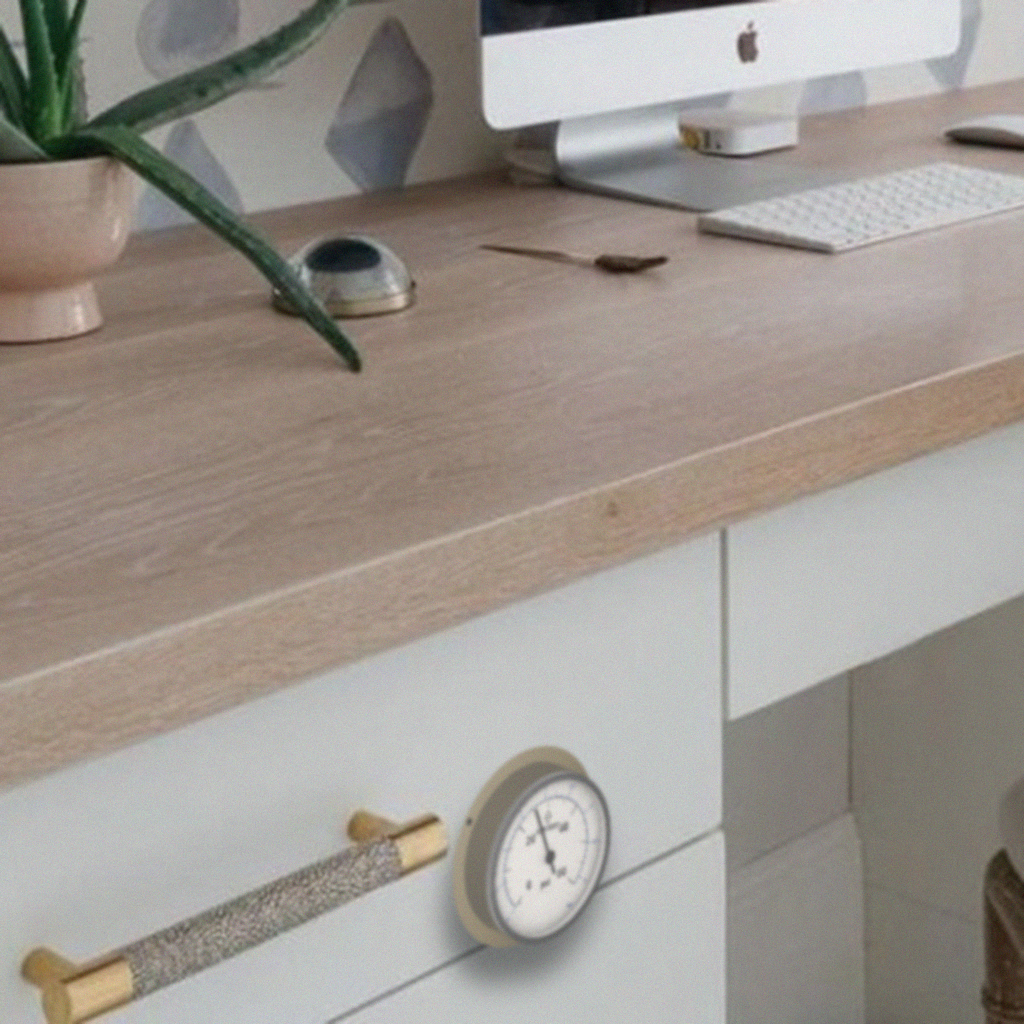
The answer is 25 psi
